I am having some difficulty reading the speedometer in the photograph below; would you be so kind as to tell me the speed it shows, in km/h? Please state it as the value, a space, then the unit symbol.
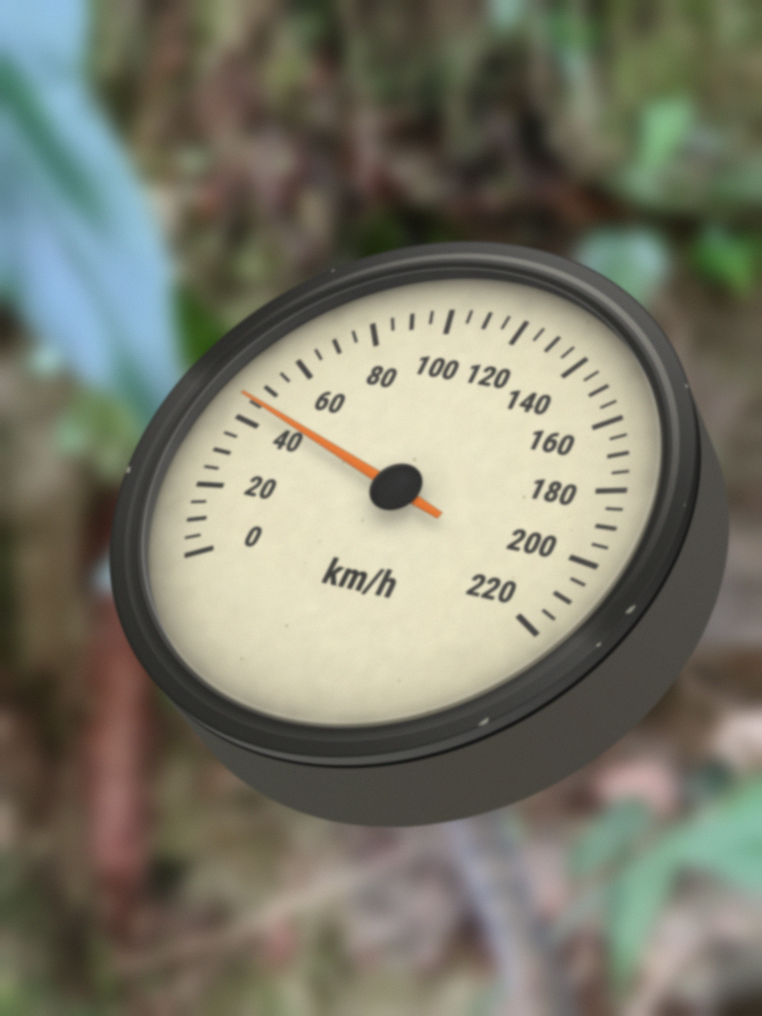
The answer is 45 km/h
